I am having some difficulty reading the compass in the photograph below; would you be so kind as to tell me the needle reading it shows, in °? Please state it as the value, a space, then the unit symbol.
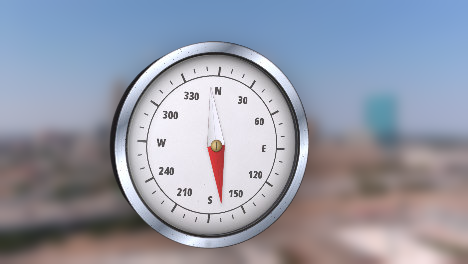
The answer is 170 °
